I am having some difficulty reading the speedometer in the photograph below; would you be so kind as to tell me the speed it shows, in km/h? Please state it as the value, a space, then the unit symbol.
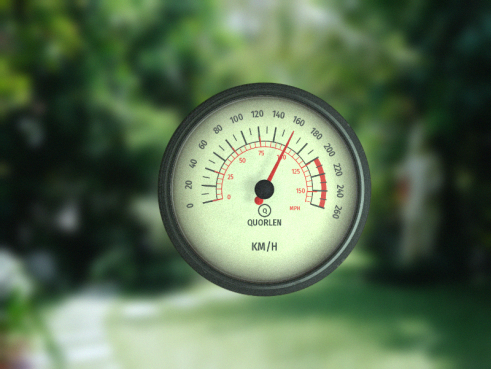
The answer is 160 km/h
